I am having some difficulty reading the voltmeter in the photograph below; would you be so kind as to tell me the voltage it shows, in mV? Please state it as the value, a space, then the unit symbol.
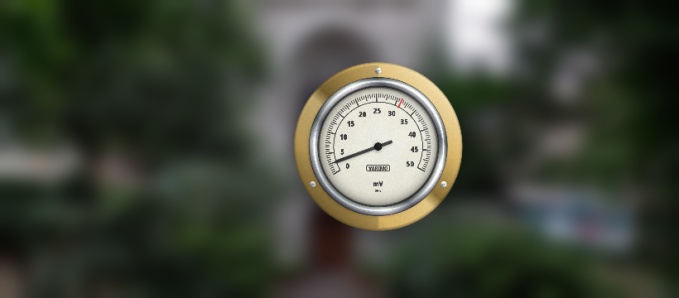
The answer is 2.5 mV
